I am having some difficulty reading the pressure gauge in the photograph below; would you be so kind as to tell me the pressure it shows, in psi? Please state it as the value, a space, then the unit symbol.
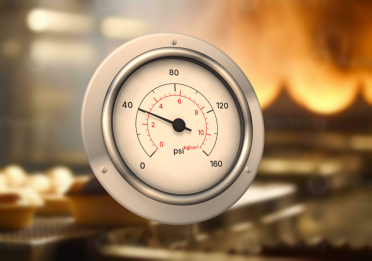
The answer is 40 psi
